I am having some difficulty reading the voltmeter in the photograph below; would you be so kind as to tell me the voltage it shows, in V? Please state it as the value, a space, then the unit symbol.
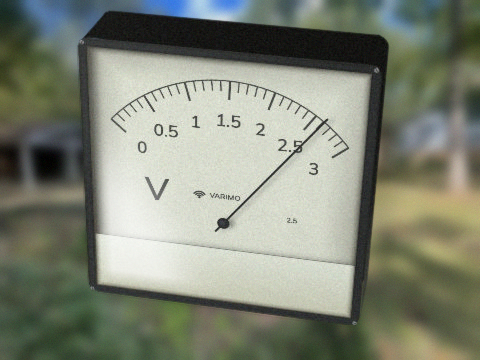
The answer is 2.6 V
